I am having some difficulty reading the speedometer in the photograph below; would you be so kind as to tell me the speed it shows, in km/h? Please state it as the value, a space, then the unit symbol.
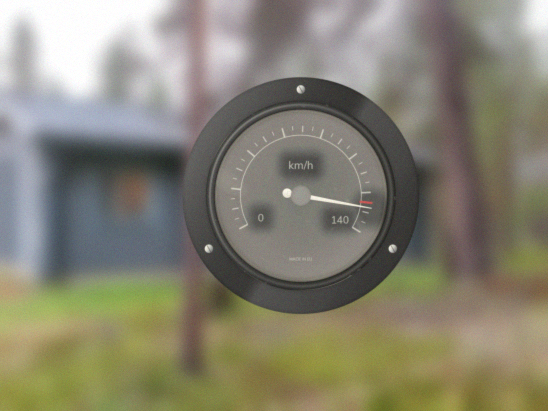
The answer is 127.5 km/h
